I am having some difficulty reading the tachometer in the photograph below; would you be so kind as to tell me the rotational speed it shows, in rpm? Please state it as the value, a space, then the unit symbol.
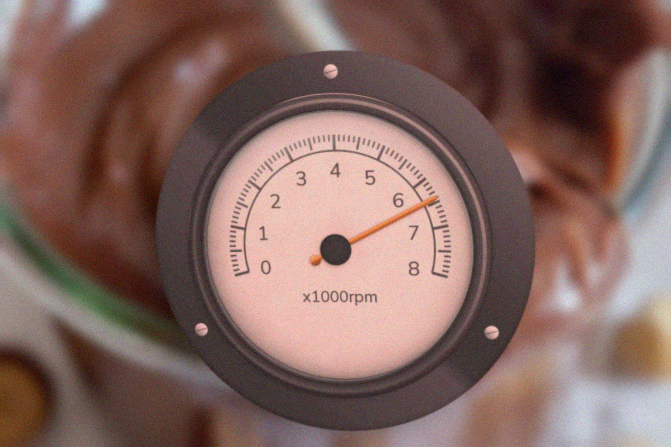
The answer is 6400 rpm
